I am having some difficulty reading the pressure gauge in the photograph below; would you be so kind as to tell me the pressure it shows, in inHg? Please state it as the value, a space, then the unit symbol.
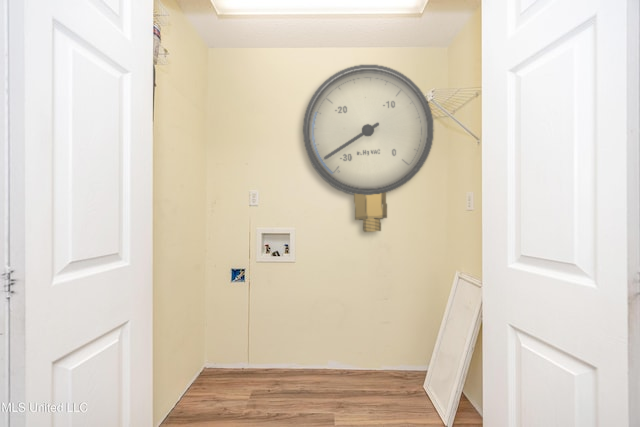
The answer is -28 inHg
